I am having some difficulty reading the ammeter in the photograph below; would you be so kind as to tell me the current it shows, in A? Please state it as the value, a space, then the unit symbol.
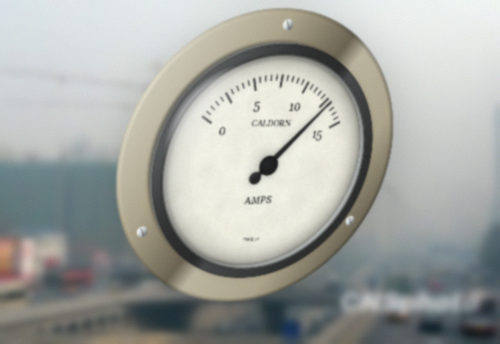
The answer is 12.5 A
